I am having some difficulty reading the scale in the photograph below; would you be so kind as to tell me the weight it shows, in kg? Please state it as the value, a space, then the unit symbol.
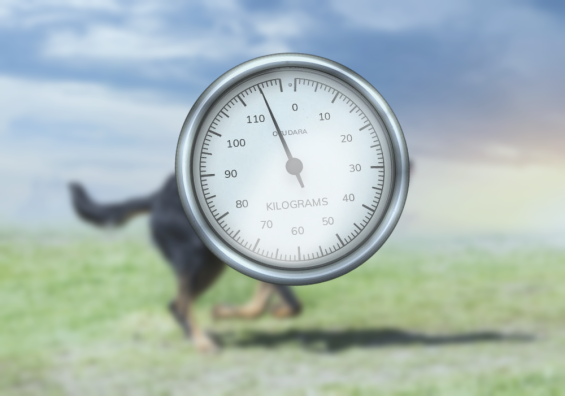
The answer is 115 kg
